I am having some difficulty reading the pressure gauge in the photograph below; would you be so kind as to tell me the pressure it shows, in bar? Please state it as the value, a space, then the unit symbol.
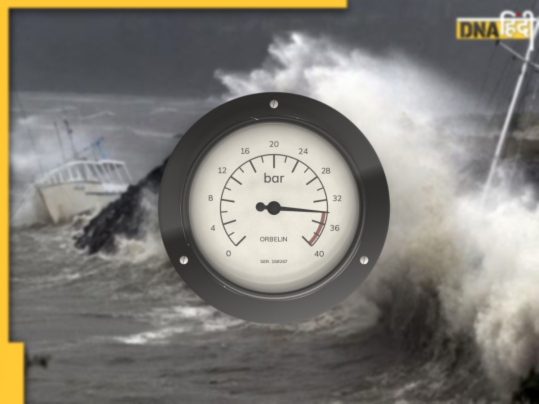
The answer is 34 bar
